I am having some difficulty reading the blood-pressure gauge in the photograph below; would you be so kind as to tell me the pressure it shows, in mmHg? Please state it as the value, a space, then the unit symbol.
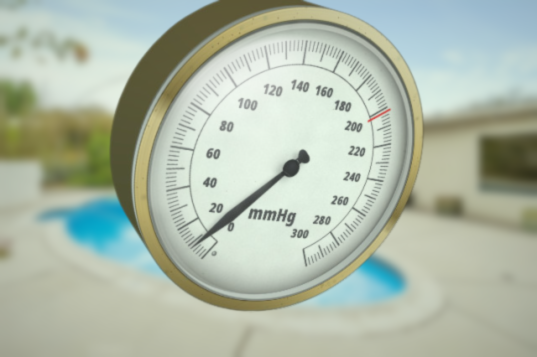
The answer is 10 mmHg
